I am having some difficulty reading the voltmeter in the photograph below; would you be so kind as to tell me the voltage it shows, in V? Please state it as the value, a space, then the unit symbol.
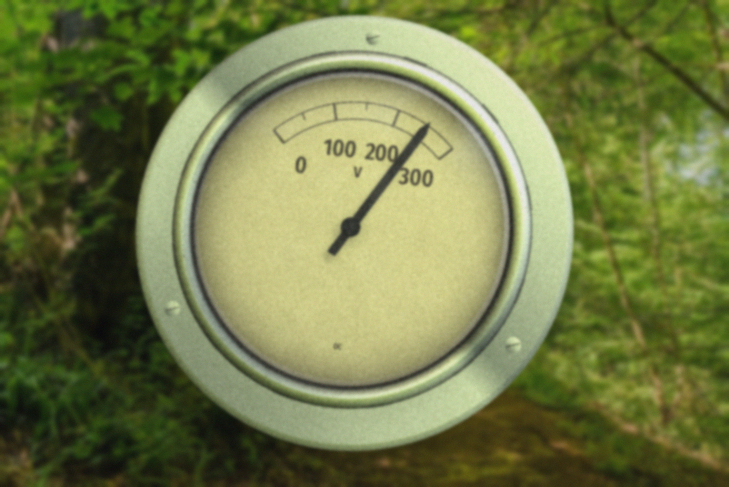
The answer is 250 V
